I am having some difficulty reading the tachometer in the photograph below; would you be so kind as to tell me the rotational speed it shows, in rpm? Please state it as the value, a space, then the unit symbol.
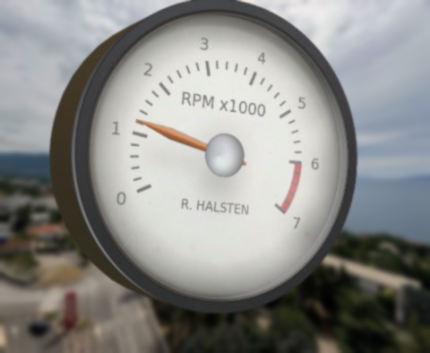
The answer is 1200 rpm
